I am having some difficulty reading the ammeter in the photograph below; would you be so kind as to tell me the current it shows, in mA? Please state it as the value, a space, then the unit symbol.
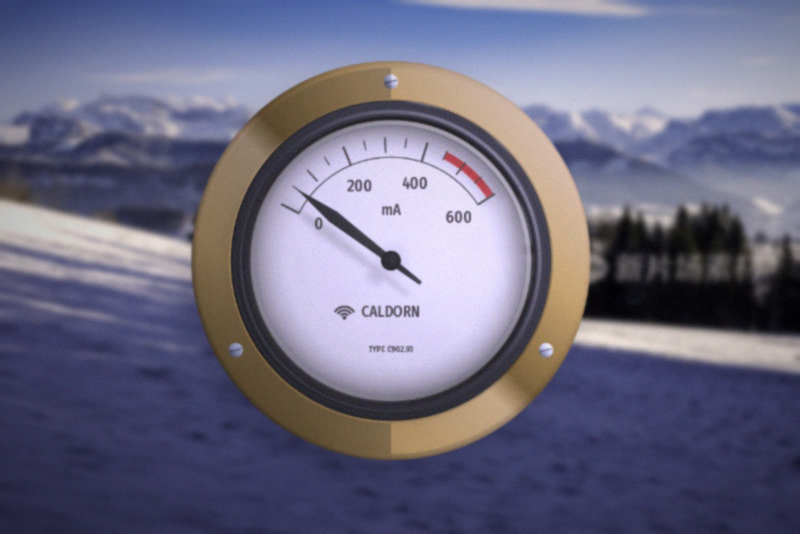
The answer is 50 mA
